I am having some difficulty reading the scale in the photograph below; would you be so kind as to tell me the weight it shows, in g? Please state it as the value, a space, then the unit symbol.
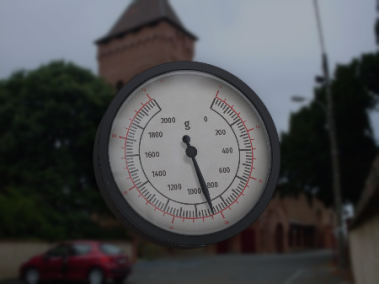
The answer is 900 g
